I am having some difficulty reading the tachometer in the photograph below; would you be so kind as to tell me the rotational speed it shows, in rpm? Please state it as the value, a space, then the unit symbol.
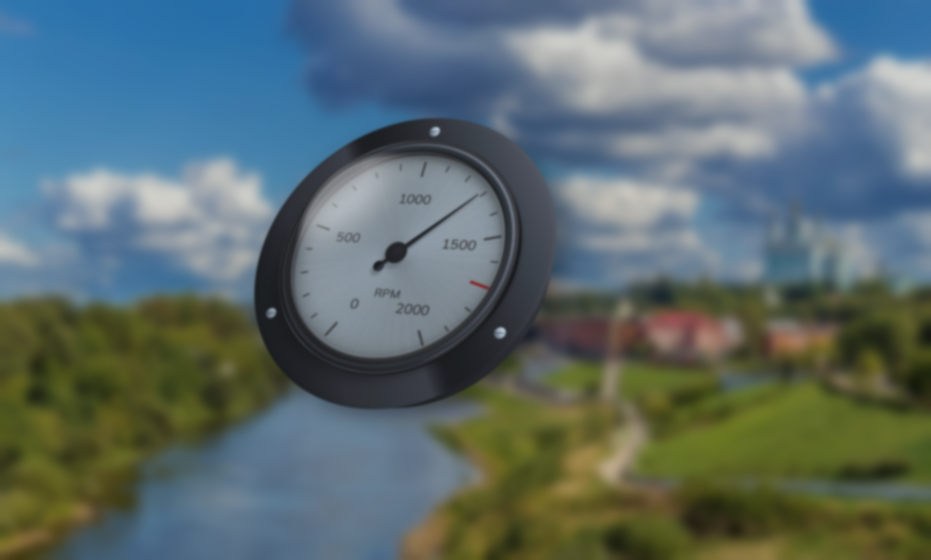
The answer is 1300 rpm
